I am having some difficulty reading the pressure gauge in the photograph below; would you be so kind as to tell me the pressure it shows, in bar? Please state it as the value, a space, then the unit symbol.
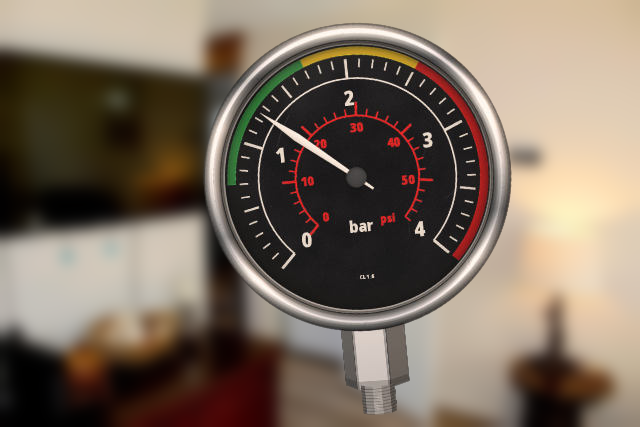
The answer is 1.25 bar
